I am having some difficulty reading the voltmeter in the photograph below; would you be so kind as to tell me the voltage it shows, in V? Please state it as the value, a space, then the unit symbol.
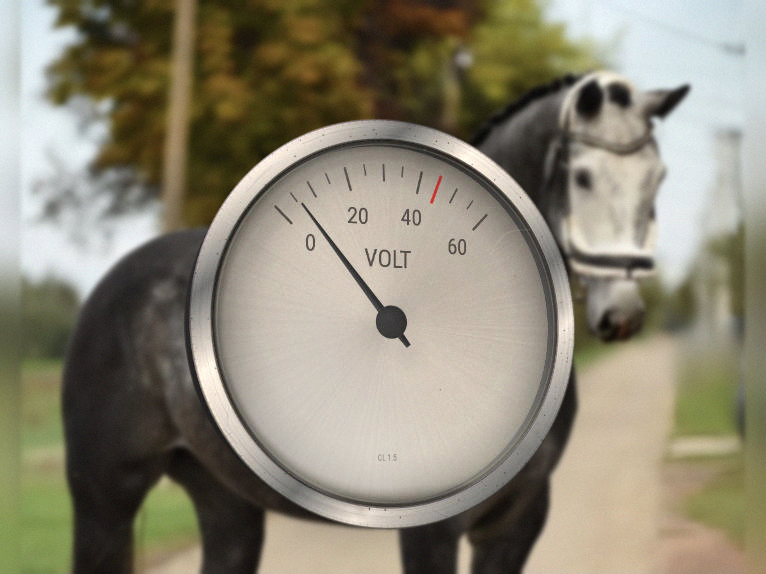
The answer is 5 V
